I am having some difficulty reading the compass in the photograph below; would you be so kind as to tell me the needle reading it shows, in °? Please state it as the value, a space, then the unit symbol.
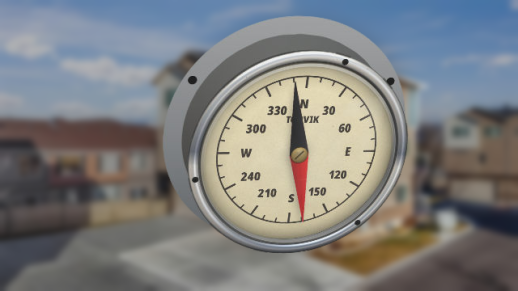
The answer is 170 °
